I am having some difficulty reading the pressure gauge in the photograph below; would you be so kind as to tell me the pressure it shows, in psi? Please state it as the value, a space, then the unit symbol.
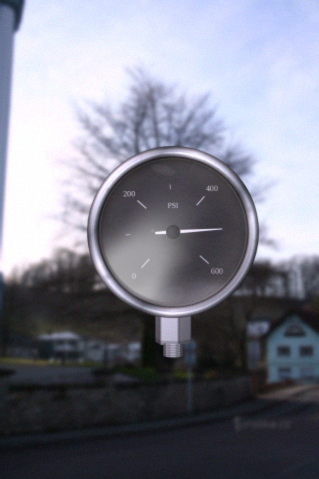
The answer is 500 psi
